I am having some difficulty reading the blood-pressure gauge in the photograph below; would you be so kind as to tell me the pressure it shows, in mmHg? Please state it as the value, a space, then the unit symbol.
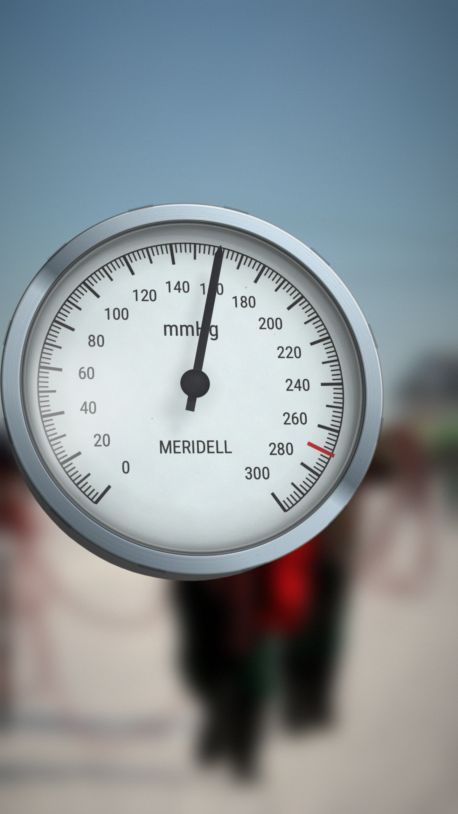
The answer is 160 mmHg
